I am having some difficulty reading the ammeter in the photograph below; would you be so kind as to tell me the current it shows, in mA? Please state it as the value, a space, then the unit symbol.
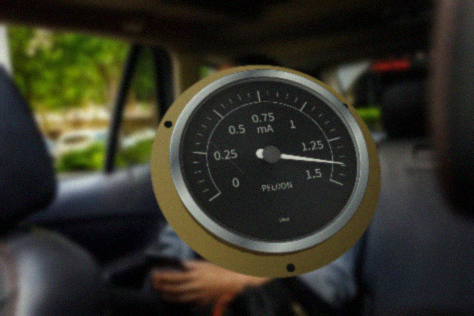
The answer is 1.4 mA
